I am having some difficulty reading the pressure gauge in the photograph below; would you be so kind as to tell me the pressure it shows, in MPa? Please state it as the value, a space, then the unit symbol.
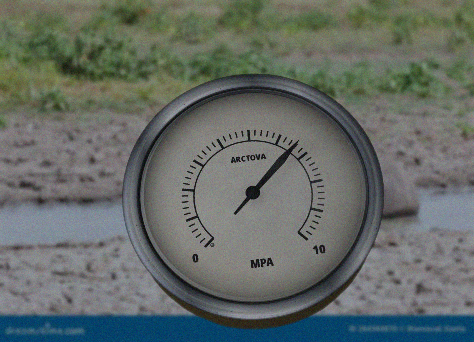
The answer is 6.6 MPa
